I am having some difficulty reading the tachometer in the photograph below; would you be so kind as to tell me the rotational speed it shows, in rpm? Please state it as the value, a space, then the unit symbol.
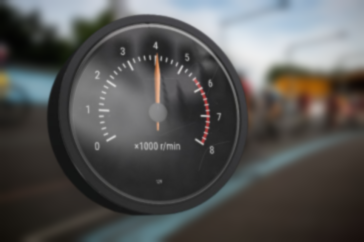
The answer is 4000 rpm
